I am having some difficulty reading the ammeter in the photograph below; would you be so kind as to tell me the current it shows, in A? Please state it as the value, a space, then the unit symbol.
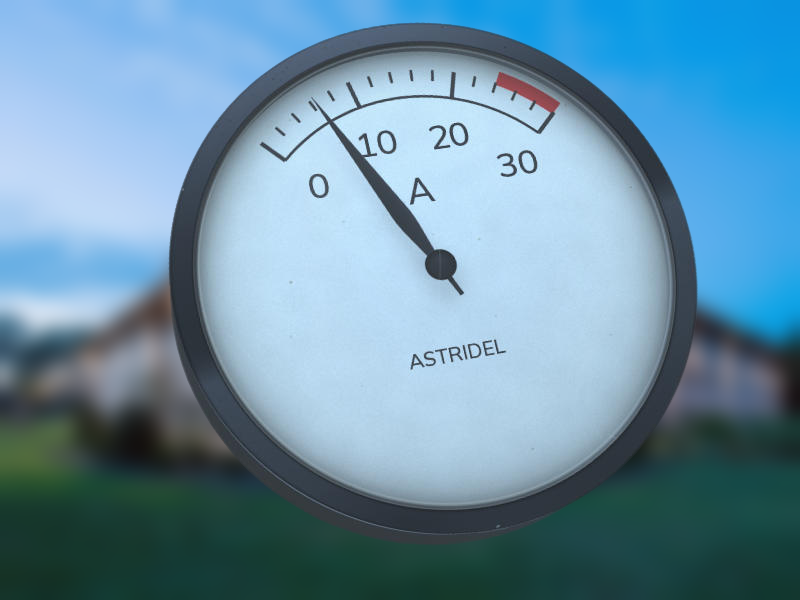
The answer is 6 A
